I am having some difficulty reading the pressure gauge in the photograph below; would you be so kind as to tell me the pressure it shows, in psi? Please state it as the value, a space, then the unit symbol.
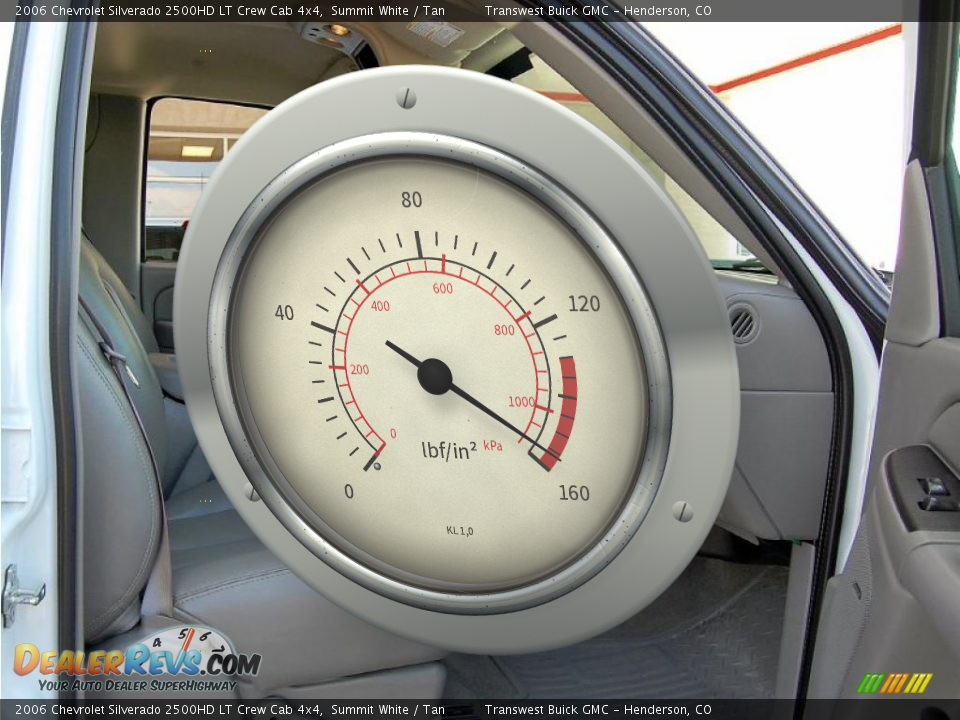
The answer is 155 psi
